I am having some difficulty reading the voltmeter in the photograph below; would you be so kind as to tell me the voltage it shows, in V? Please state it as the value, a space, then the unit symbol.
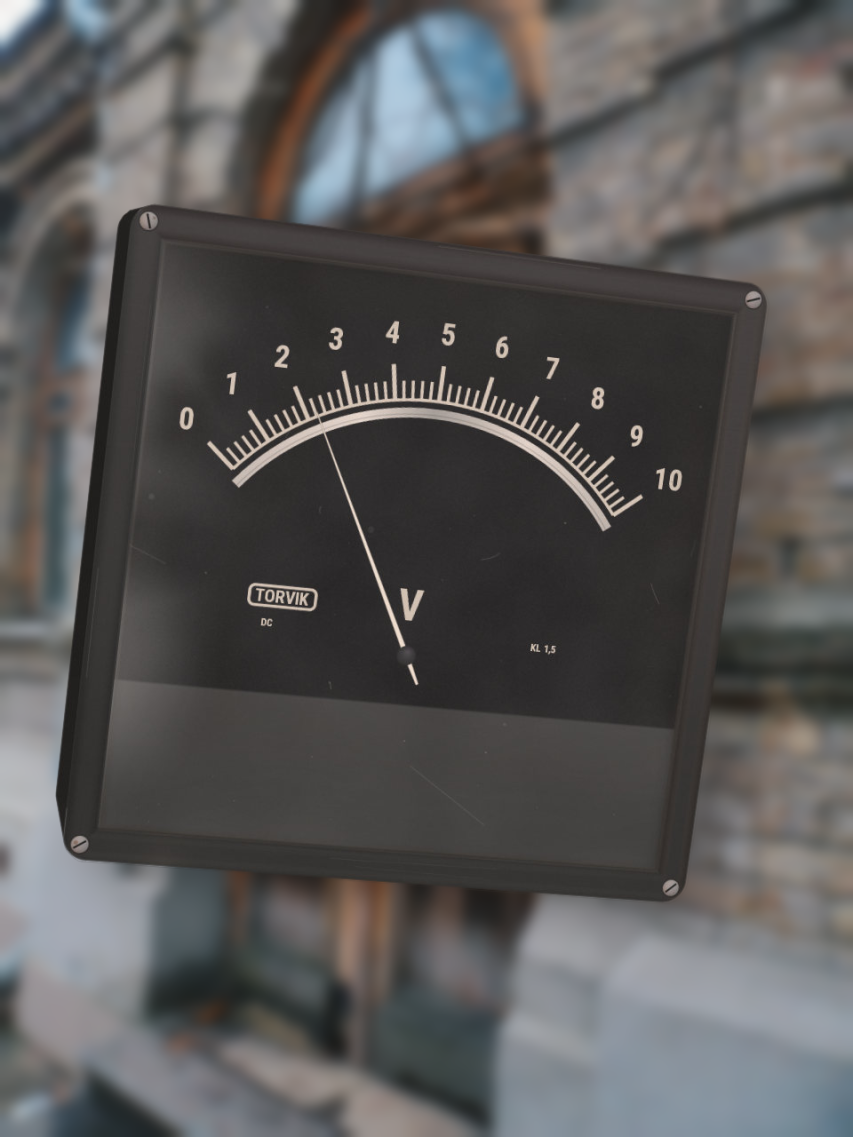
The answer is 2.2 V
